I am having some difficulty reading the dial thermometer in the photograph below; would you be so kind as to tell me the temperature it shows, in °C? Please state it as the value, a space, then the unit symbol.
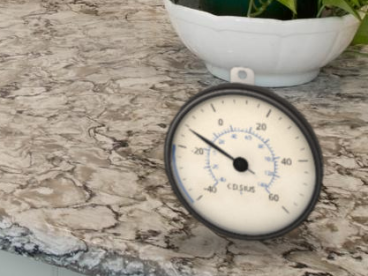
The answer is -12 °C
